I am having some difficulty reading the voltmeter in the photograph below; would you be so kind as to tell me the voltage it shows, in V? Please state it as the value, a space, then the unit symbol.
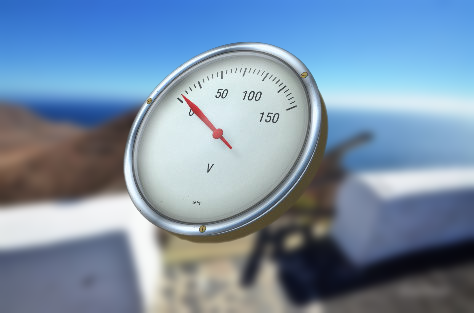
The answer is 5 V
